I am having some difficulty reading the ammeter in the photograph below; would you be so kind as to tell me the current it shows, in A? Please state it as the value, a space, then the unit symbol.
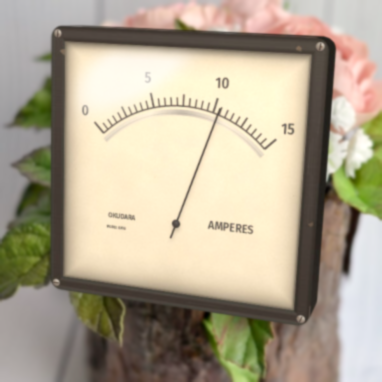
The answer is 10.5 A
